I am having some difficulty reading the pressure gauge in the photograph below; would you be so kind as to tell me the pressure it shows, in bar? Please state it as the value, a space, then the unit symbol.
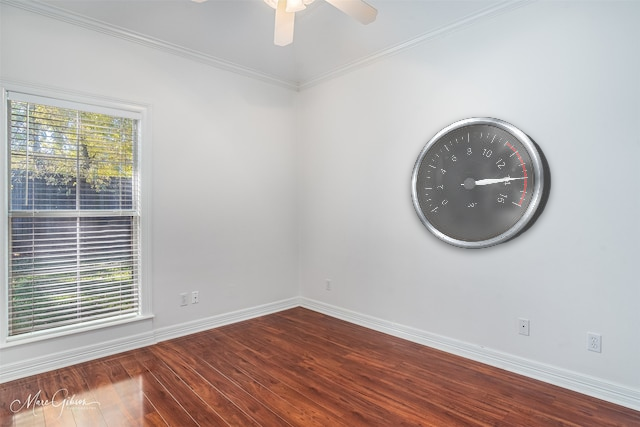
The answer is 14 bar
